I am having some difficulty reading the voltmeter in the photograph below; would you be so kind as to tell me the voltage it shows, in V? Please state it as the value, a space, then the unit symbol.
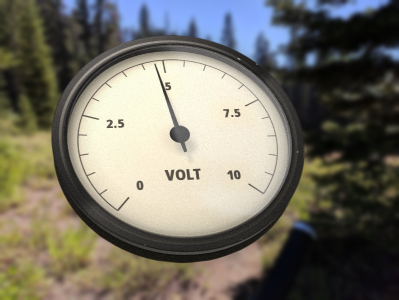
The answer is 4.75 V
